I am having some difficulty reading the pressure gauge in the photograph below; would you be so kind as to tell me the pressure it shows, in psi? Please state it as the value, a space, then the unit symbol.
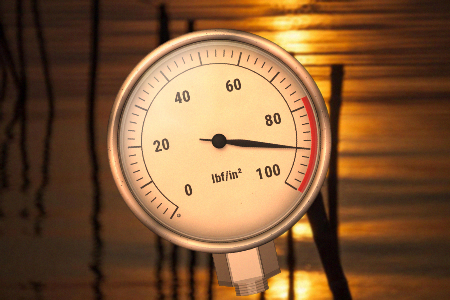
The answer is 90 psi
